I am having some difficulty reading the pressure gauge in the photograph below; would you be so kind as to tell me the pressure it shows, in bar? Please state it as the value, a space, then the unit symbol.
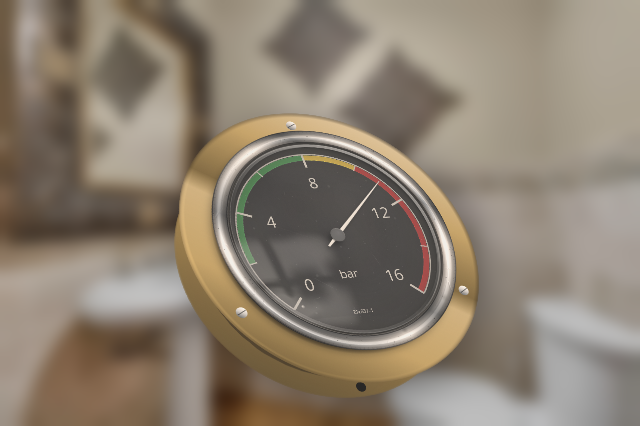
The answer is 11 bar
